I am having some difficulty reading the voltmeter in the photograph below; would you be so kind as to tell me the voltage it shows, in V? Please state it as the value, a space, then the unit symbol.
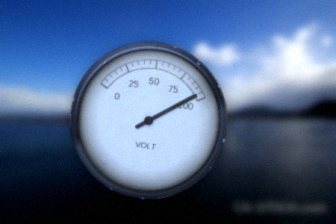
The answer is 95 V
